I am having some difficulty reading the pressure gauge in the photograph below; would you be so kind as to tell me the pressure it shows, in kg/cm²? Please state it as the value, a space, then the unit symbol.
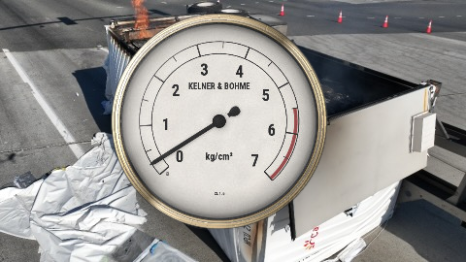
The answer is 0.25 kg/cm²
